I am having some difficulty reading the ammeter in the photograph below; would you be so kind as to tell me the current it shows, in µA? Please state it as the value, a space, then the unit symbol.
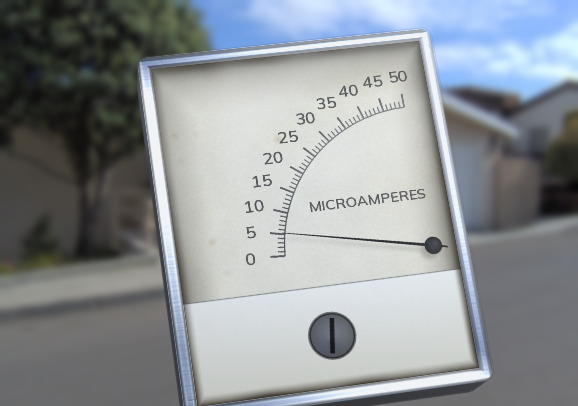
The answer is 5 µA
